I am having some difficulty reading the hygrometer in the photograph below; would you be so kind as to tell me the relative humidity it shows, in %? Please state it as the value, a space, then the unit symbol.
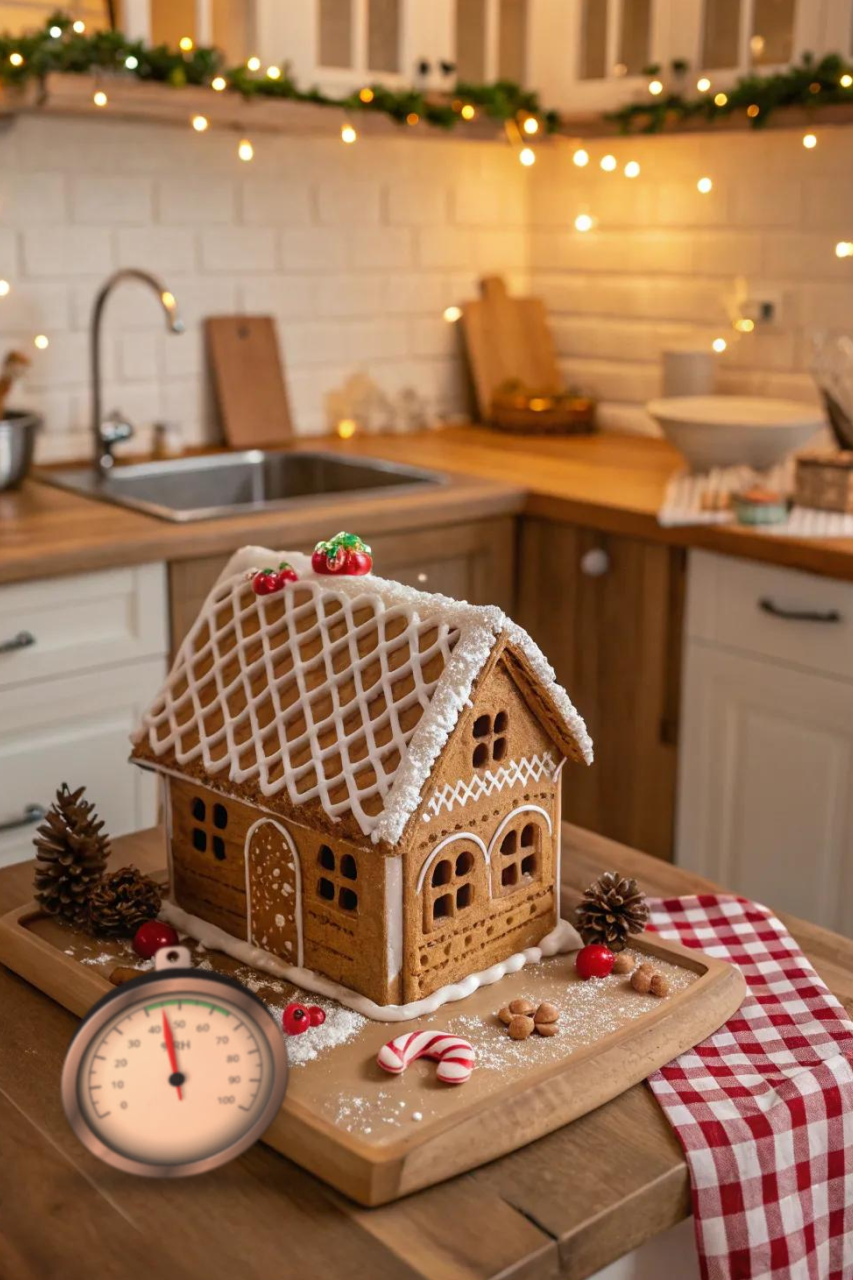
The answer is 45 %
